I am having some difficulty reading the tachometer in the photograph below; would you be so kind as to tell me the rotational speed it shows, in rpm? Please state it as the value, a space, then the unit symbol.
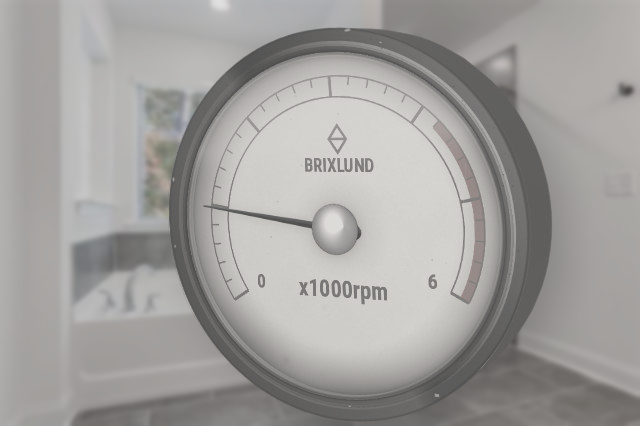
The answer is 1000 rpm
